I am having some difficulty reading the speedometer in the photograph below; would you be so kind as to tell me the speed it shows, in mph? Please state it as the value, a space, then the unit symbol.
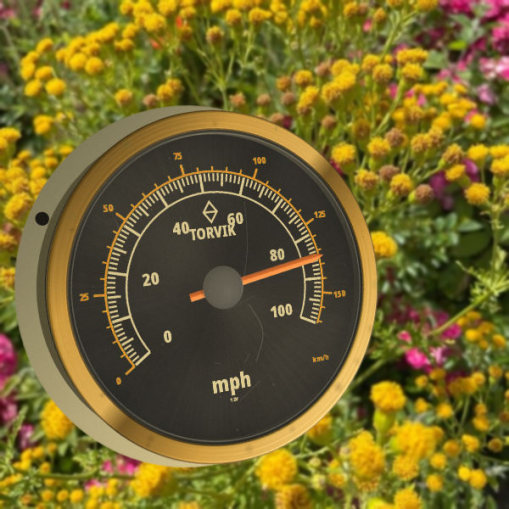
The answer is 85 mph
